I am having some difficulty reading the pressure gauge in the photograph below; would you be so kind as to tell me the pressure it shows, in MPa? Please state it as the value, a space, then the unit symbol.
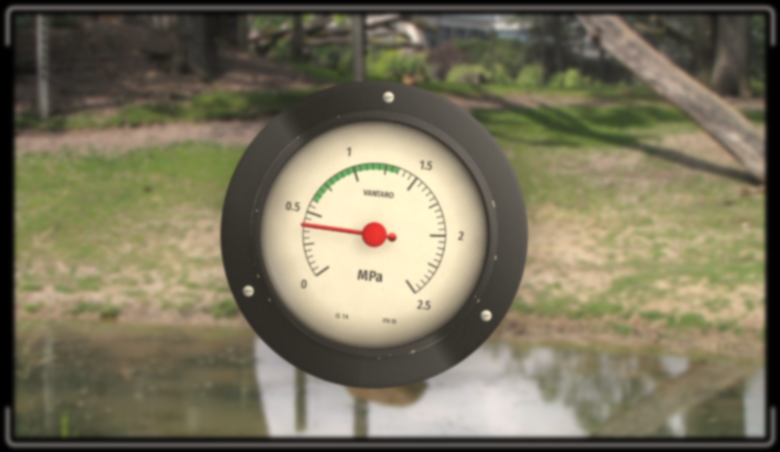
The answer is 0.4 MPa
